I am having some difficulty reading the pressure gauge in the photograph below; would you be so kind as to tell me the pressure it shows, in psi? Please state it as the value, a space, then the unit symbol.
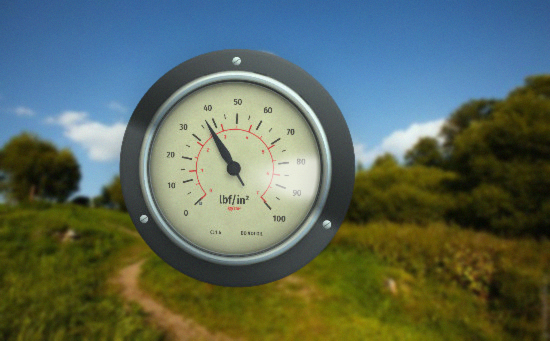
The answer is 37.5 psi
